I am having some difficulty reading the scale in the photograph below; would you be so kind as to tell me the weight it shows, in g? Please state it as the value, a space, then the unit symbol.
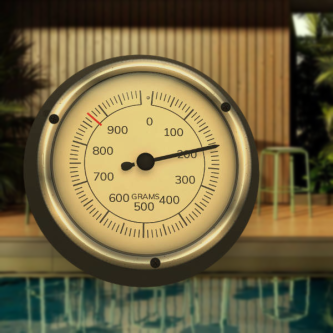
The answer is 200 g
